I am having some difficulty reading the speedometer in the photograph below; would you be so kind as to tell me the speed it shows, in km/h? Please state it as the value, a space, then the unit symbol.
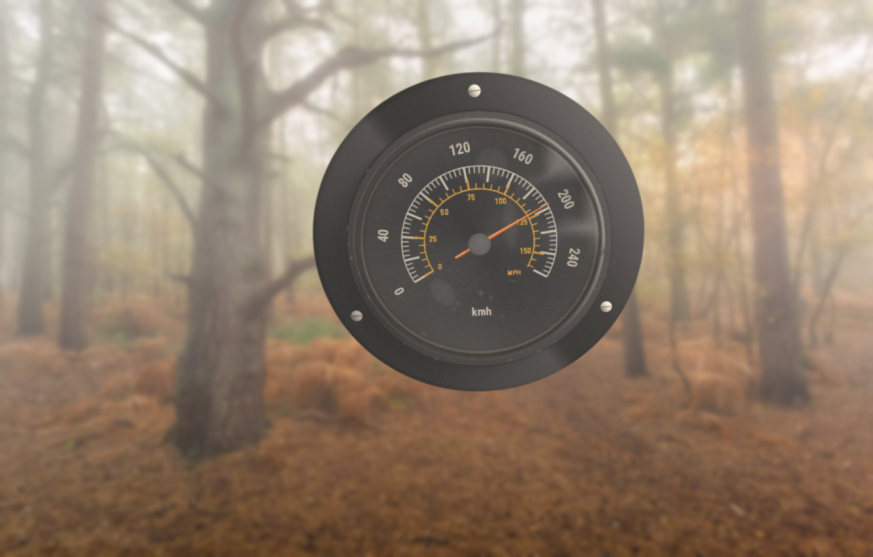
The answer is 196 km/h
